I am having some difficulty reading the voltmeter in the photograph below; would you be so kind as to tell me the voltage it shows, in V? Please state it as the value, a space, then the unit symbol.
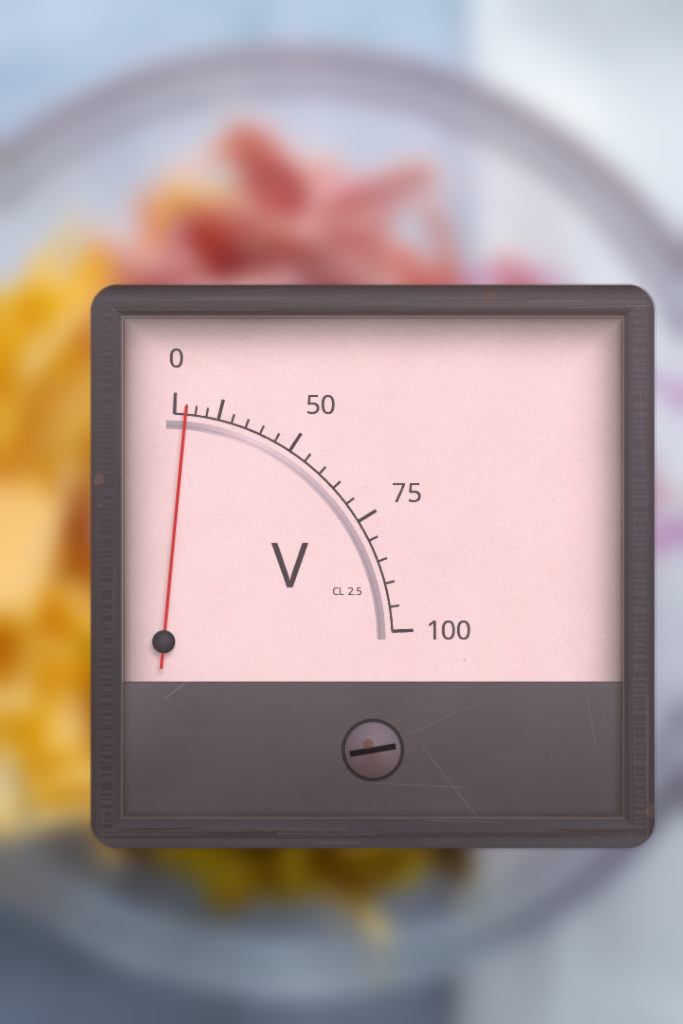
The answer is 10 V
